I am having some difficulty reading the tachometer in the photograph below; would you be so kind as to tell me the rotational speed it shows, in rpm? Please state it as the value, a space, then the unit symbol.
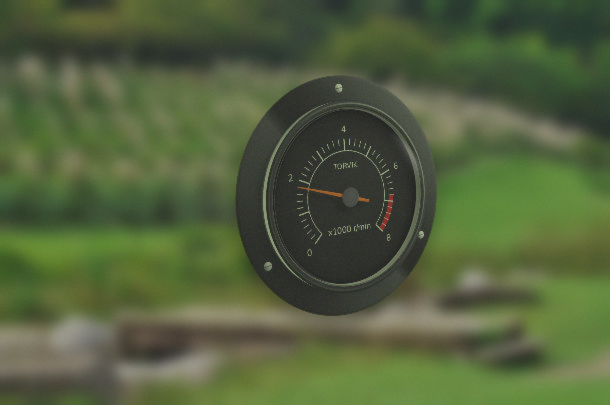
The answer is 1800 rpm
